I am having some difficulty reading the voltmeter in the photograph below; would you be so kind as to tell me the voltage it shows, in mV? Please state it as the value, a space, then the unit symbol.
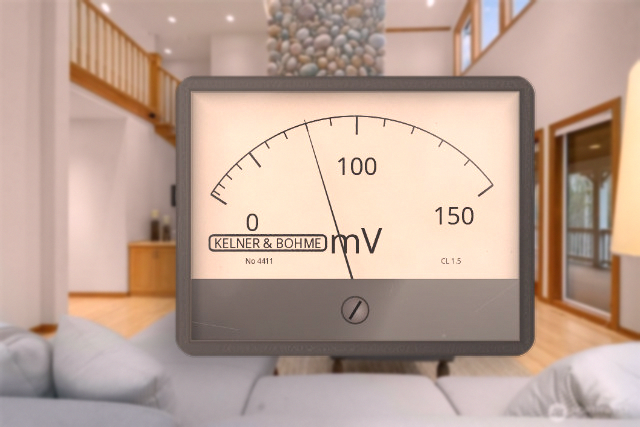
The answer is 80 mV
